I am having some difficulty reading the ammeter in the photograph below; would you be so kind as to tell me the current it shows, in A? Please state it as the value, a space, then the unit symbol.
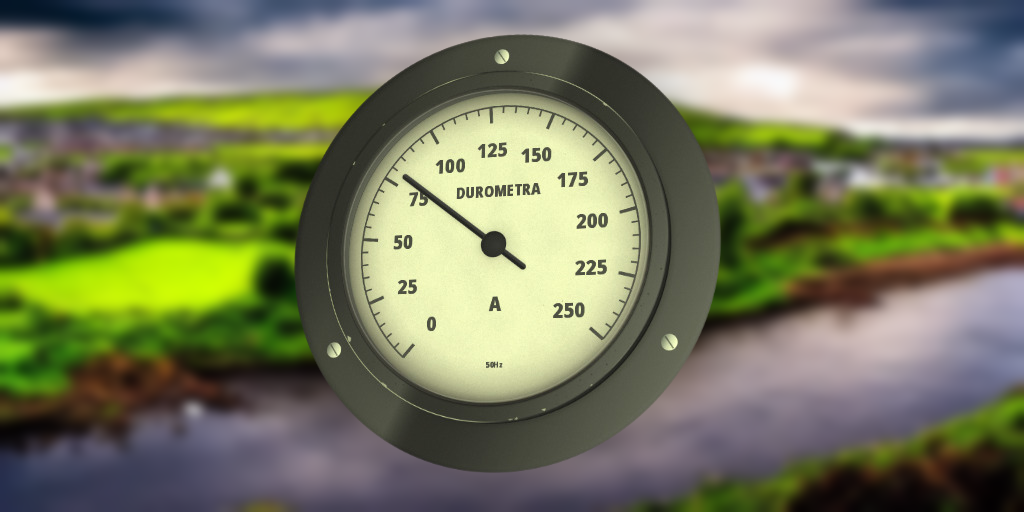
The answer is 80 A
